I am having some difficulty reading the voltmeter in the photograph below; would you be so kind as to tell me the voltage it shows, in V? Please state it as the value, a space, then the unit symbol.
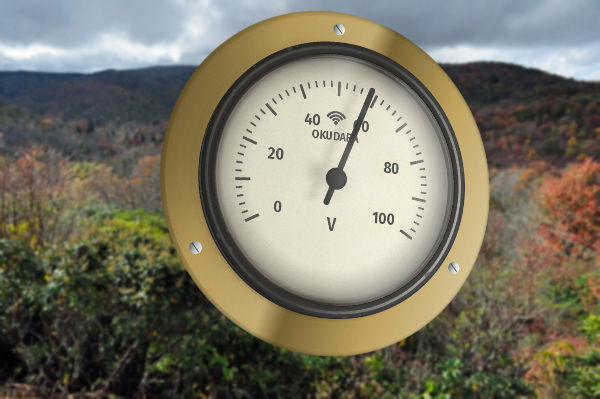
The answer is 58 V
